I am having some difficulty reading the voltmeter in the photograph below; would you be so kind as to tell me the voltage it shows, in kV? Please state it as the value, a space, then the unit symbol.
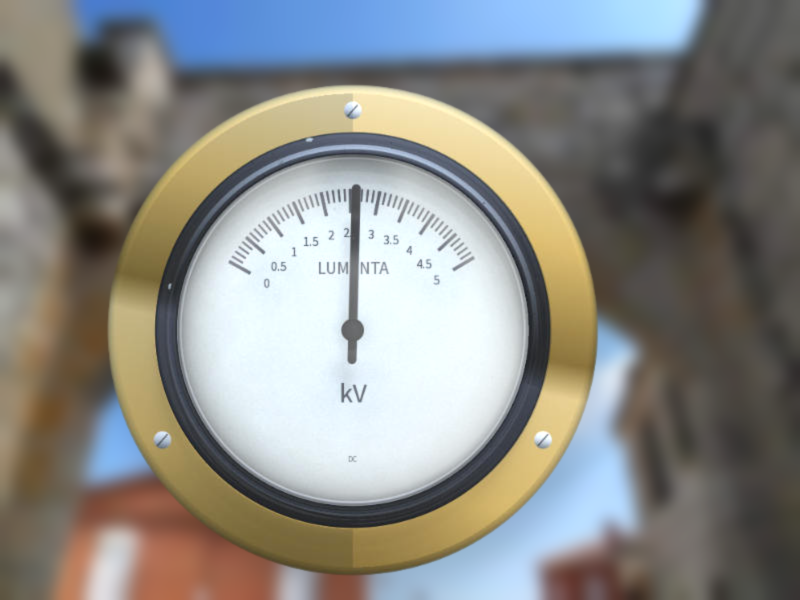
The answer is 2.6 kV
